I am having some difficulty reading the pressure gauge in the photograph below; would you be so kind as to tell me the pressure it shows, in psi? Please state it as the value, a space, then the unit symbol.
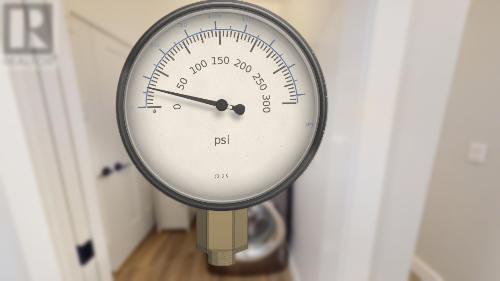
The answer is 25 psi
